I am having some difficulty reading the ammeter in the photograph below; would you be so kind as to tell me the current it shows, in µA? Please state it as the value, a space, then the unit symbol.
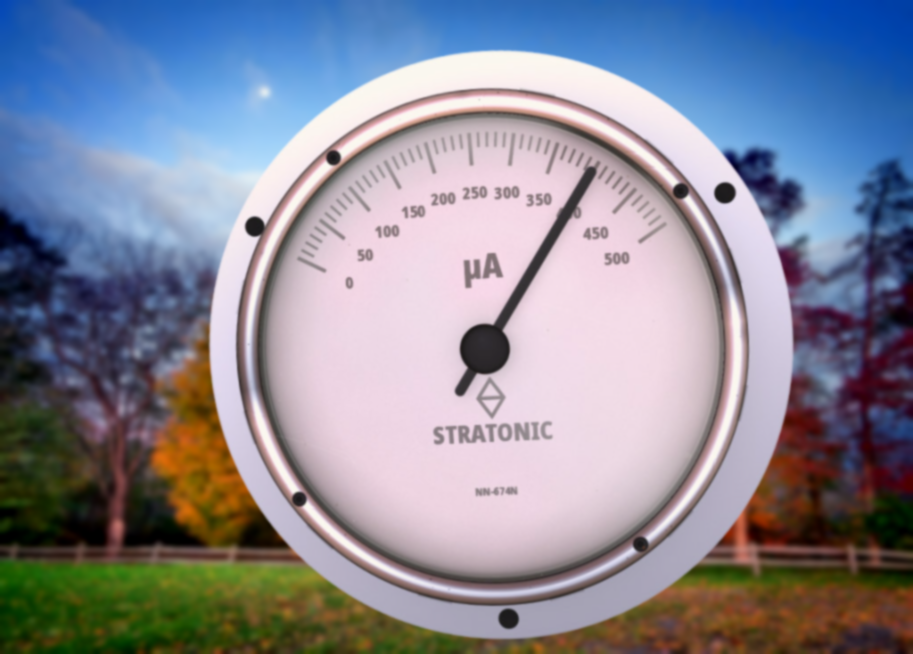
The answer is 400 µA
